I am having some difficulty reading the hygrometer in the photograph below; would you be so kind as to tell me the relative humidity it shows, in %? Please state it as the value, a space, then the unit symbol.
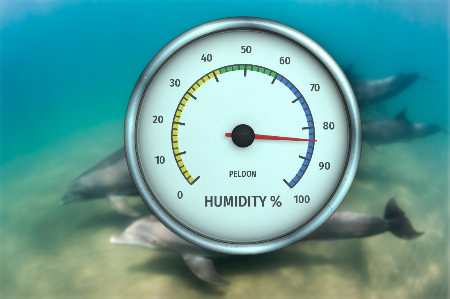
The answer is 84 %
